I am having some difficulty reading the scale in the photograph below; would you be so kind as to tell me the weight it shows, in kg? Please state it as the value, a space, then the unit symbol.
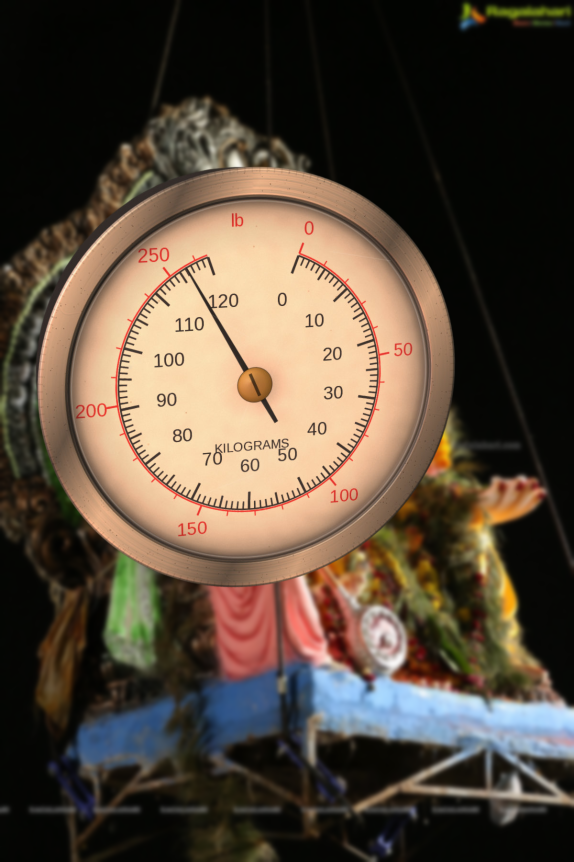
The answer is 116 kg
